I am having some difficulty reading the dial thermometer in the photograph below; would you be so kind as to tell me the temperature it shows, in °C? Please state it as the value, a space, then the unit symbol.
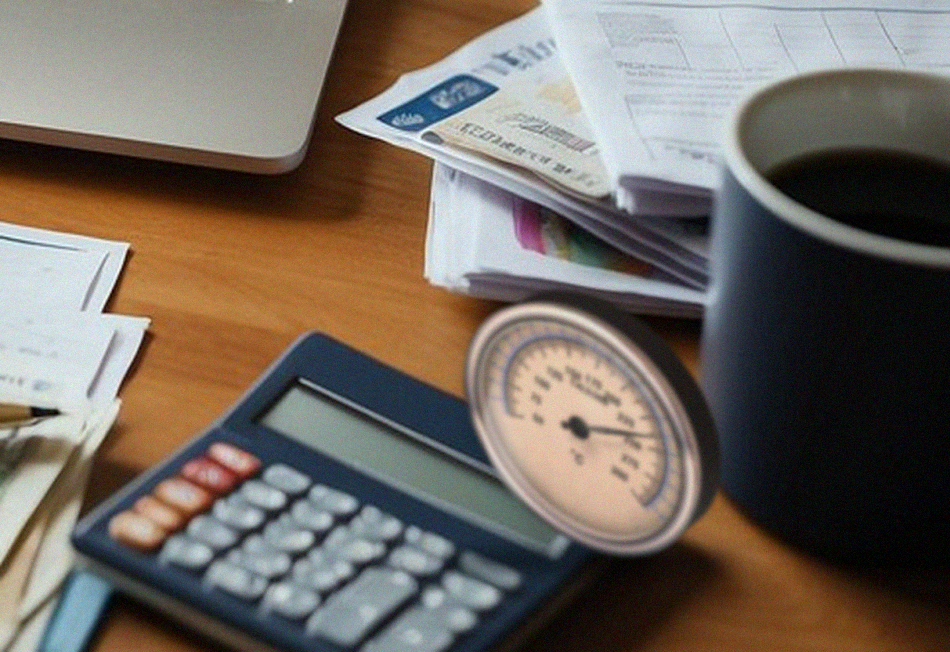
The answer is 237.5 °C
